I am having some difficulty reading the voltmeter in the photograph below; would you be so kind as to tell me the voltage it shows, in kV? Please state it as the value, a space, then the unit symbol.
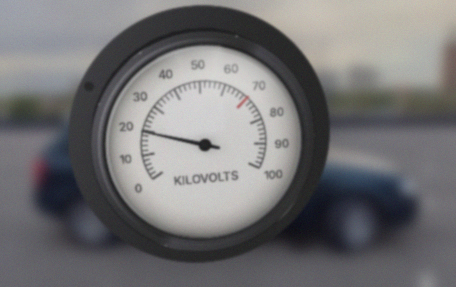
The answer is 20 kV
